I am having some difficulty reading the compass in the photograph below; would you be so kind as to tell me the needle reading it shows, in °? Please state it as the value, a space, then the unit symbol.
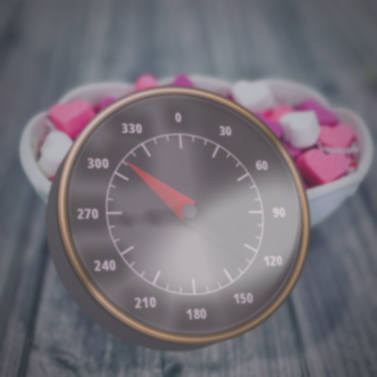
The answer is 310 °
